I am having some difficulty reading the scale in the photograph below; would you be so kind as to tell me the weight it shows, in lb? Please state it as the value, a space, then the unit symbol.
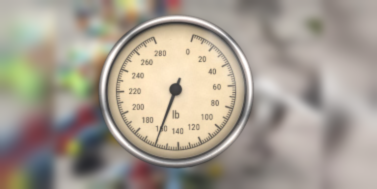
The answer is 160 lb
